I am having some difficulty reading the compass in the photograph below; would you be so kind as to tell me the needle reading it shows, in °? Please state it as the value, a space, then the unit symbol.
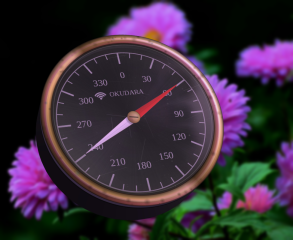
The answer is 60 °
